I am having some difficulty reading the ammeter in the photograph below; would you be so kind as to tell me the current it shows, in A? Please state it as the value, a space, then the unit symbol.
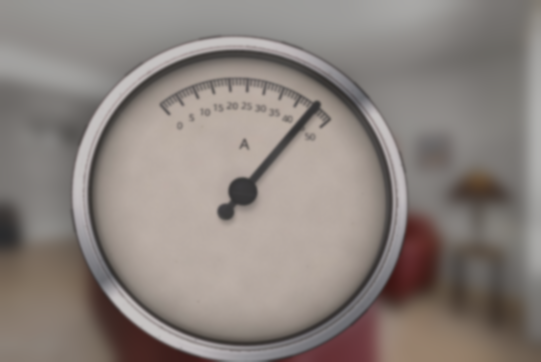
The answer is 45 A
